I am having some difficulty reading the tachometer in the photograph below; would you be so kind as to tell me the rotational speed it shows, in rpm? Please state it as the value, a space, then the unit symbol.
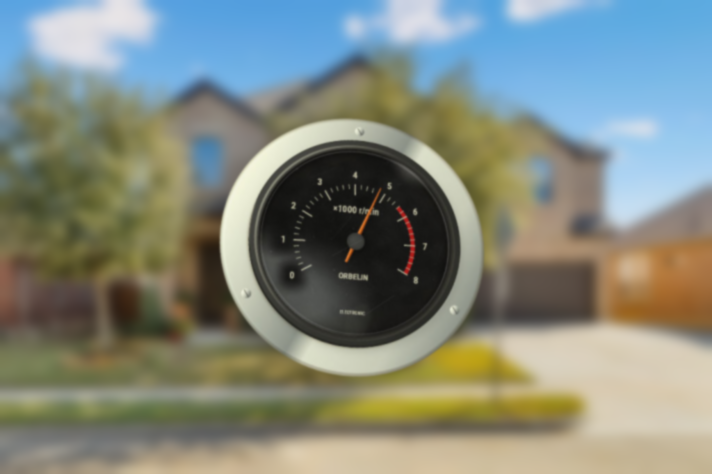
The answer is 4800 rpm
